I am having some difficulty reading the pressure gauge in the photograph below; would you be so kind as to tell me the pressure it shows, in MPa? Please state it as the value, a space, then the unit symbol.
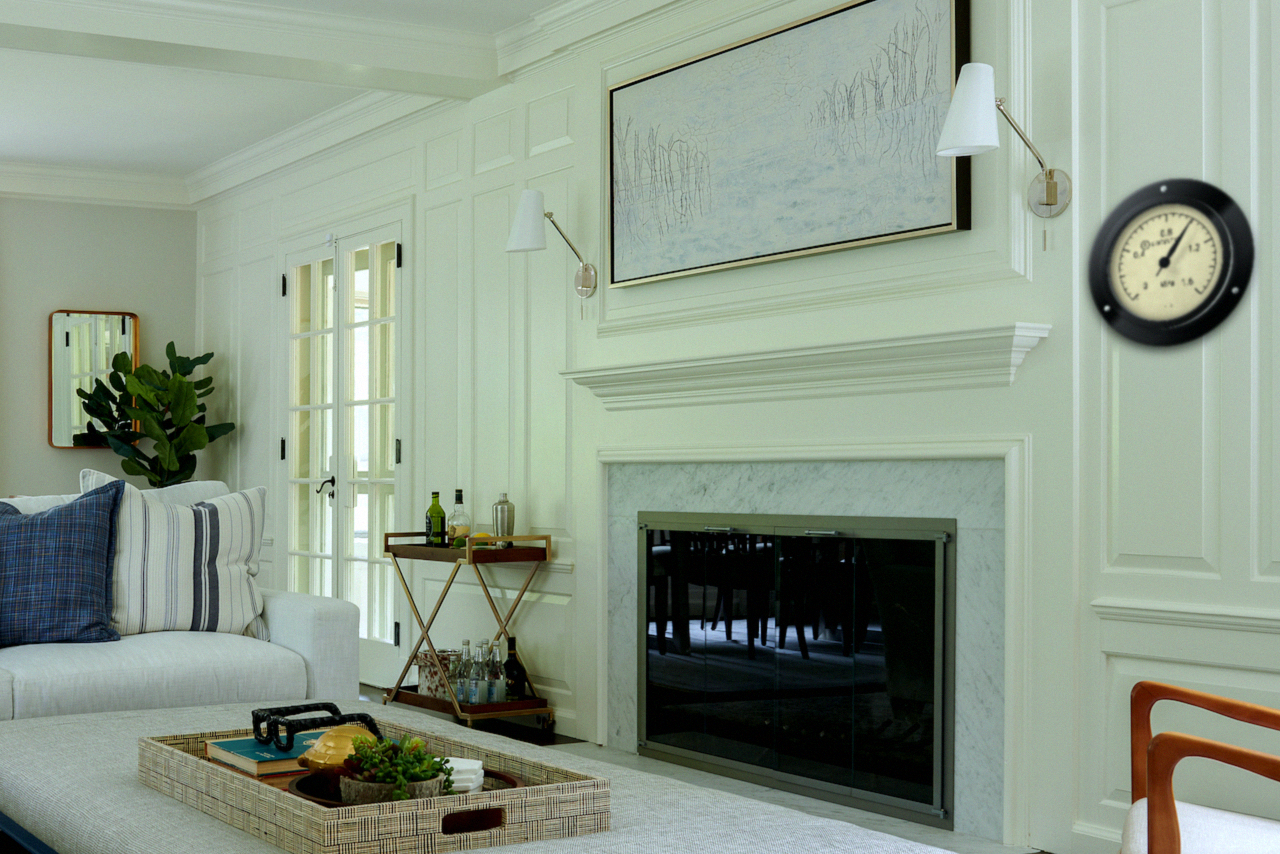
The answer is 1 MPa
